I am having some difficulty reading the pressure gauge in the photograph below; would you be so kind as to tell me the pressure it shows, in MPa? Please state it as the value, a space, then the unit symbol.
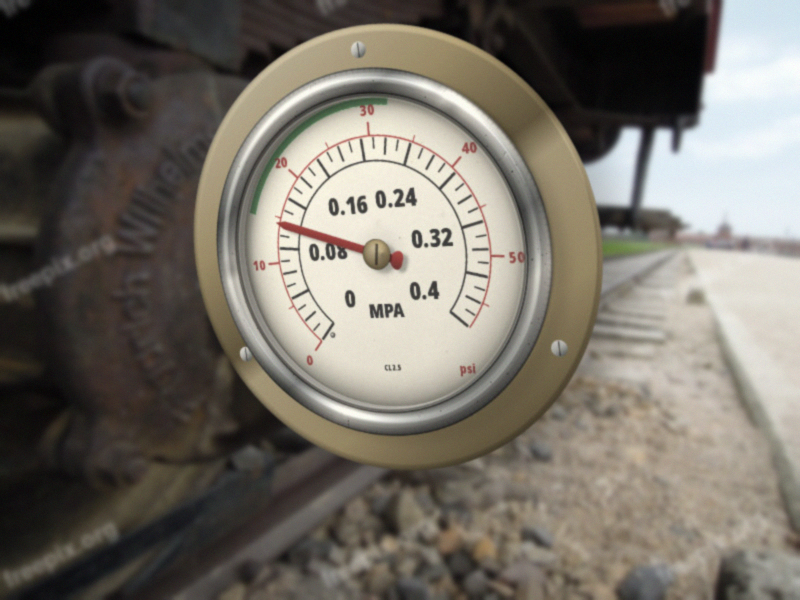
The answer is 0.1 MPa
